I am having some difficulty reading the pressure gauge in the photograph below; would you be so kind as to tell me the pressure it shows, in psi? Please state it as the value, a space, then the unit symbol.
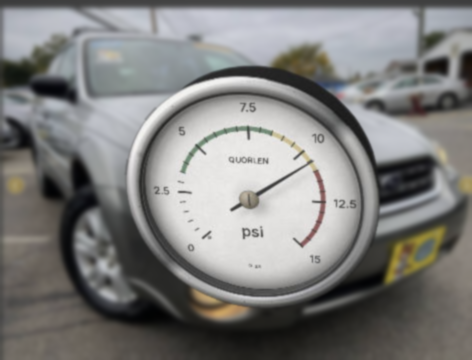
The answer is 10.5 psi
